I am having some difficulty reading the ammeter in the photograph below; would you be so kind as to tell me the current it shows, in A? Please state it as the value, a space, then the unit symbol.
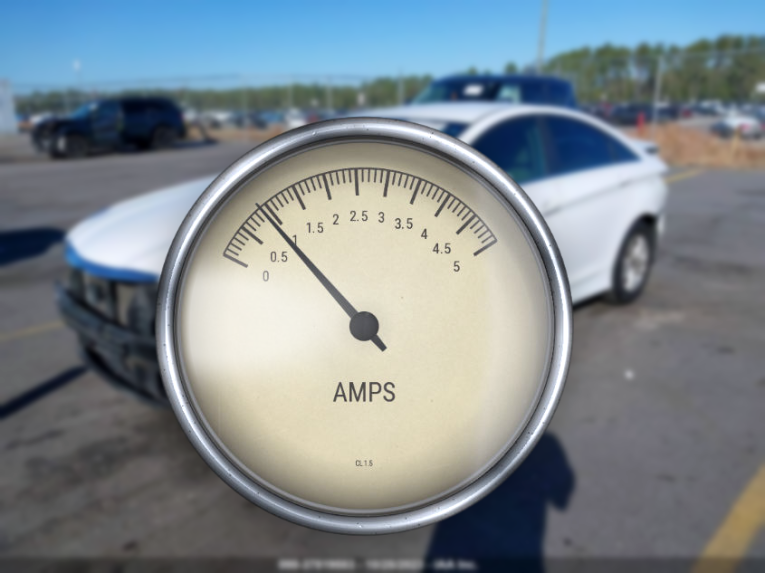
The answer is 0.9 A
